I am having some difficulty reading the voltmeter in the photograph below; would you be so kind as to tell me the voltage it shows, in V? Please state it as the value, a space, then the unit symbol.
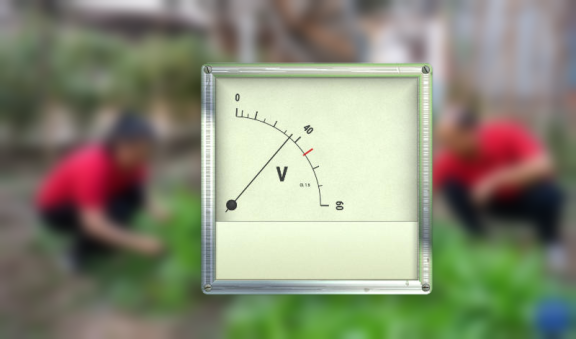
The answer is 37.5 V
